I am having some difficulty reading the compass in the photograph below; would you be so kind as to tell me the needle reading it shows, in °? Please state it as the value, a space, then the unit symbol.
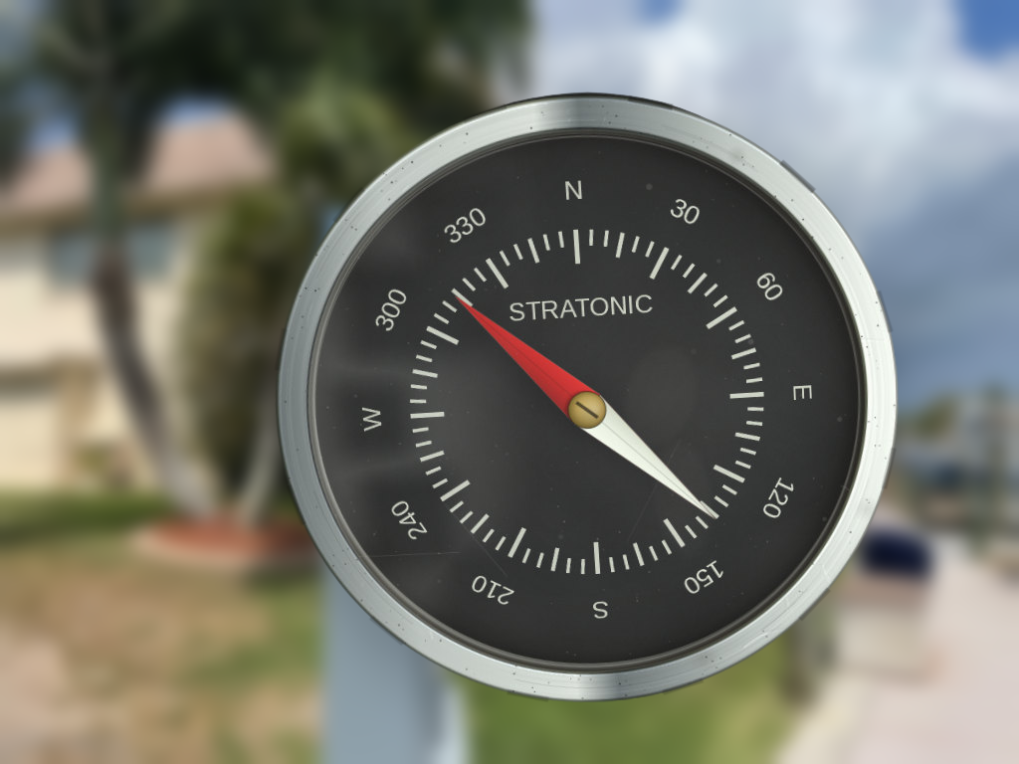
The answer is 315 °
